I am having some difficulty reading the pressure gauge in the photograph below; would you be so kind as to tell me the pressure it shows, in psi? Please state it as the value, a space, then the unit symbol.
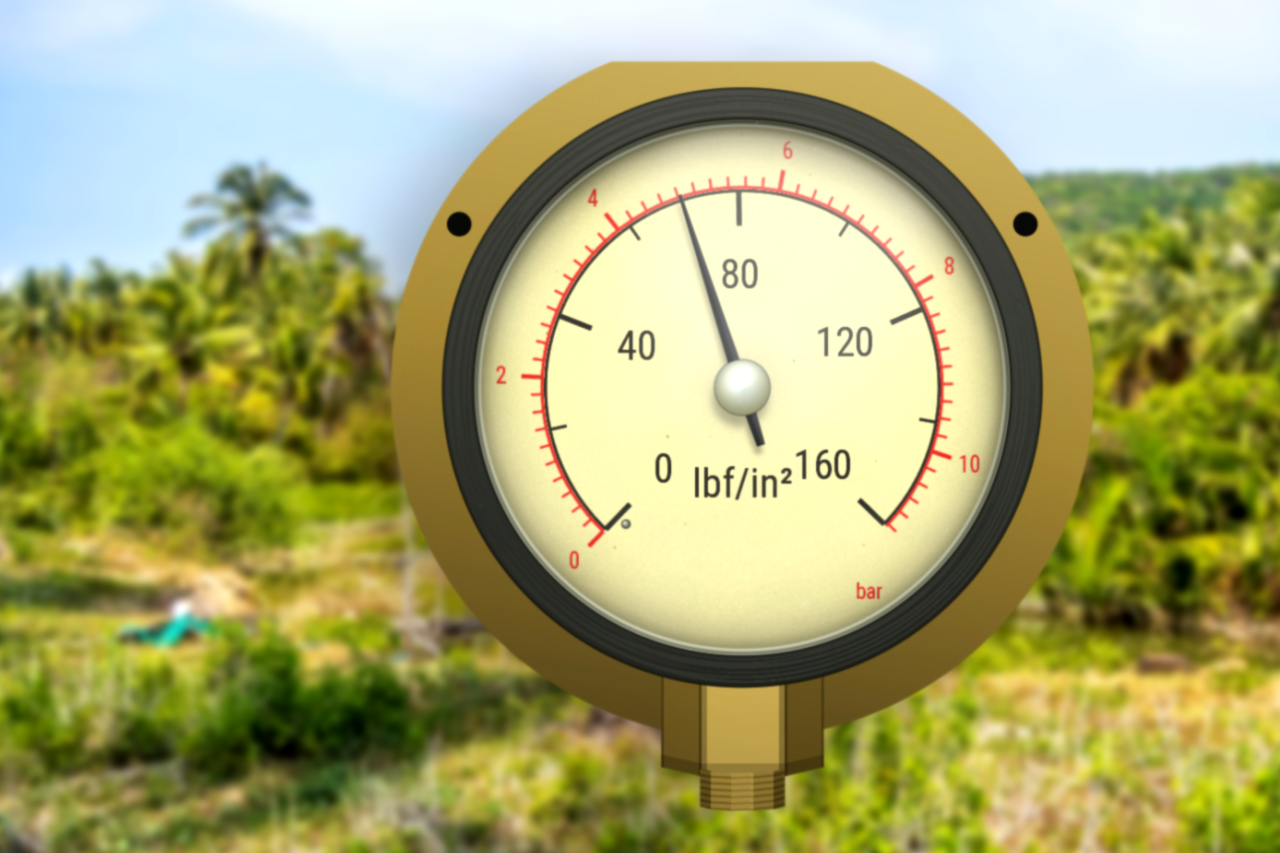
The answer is 70 psi
